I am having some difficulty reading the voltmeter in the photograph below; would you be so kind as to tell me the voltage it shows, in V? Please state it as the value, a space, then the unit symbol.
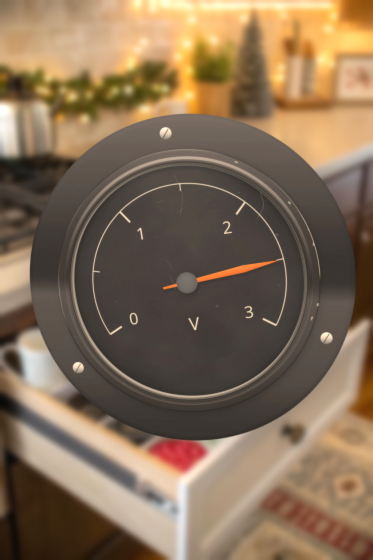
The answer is 2.5 V
